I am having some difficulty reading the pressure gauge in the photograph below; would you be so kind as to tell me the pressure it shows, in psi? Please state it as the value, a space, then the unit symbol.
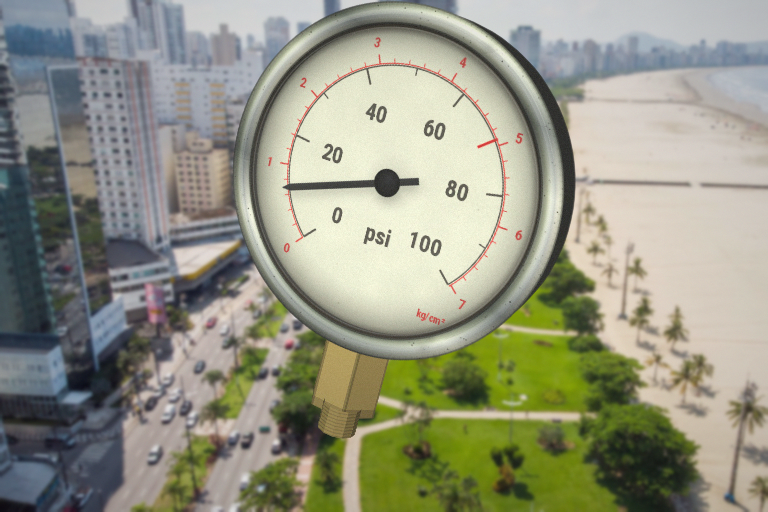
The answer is 10 psi
